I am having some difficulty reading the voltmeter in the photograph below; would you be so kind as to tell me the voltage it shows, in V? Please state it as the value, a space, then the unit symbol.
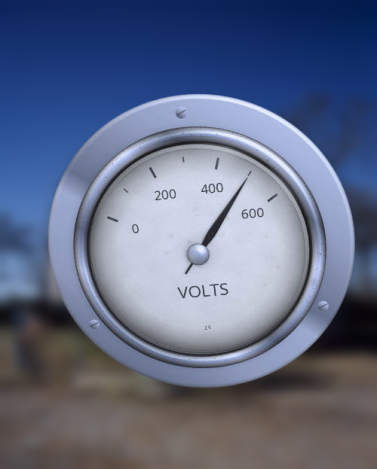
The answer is 500 V
